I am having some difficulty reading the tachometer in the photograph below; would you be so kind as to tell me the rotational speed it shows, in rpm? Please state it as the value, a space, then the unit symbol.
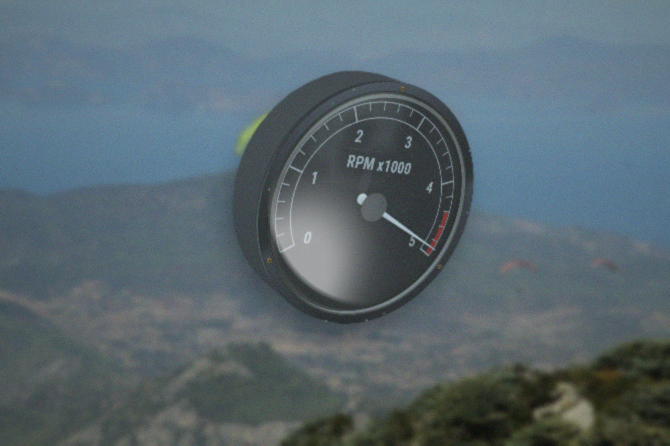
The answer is 4900 rpm
